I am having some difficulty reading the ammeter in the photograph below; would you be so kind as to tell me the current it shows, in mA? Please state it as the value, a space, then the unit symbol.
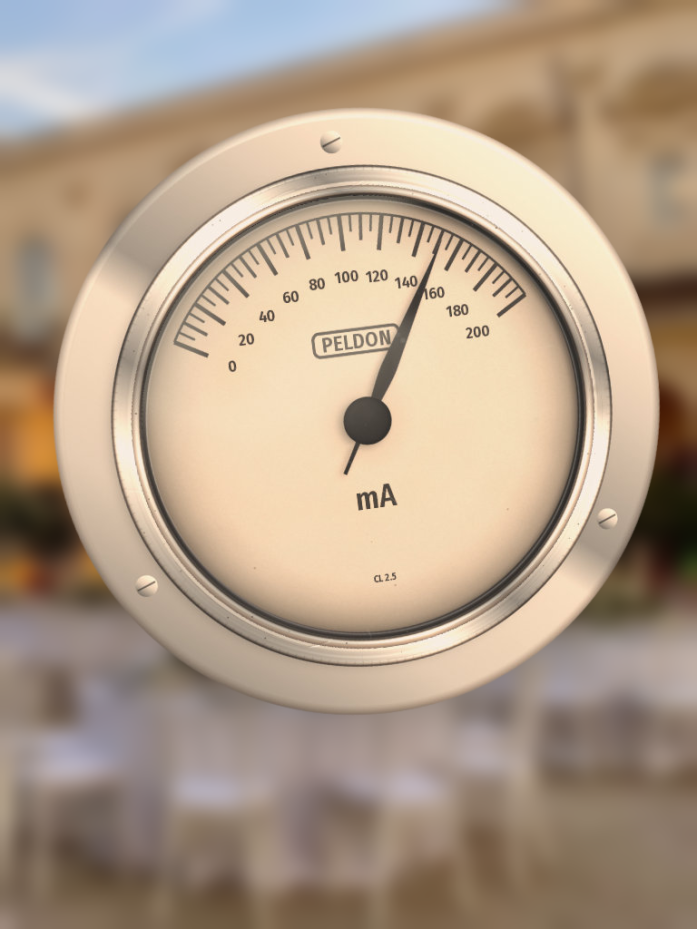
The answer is 150 mA
